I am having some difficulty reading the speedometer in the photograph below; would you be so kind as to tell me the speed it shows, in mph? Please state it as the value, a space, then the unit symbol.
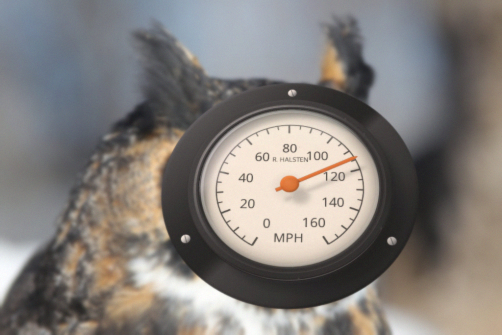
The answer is 115 mph
